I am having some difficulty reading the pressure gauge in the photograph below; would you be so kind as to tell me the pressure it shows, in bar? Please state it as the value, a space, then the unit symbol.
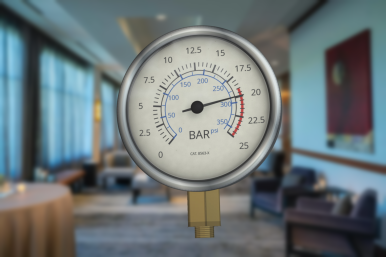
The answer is 20 bar
